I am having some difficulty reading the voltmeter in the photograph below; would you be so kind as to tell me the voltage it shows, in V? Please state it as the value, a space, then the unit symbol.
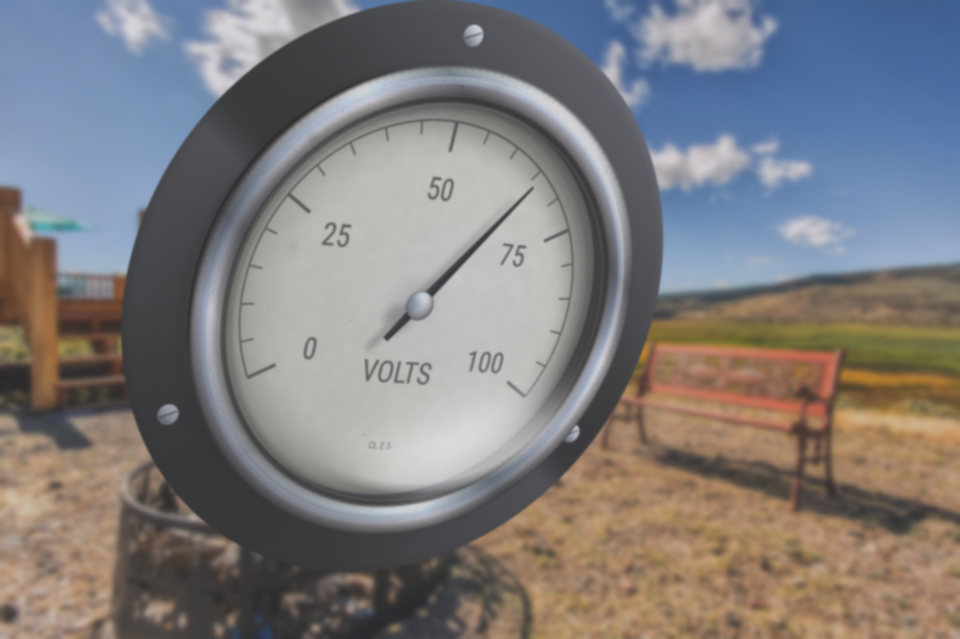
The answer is 65 V
